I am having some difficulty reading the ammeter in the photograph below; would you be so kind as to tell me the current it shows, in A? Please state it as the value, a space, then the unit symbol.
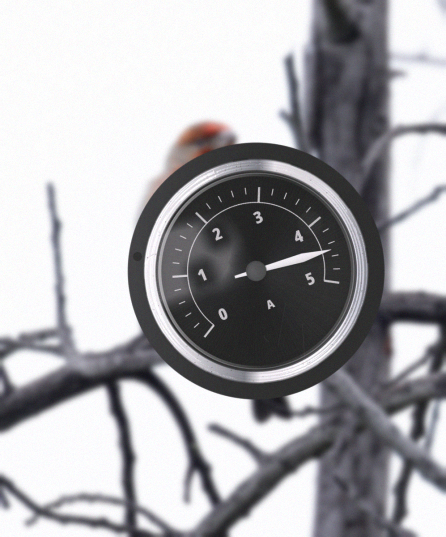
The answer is 4.5 A
